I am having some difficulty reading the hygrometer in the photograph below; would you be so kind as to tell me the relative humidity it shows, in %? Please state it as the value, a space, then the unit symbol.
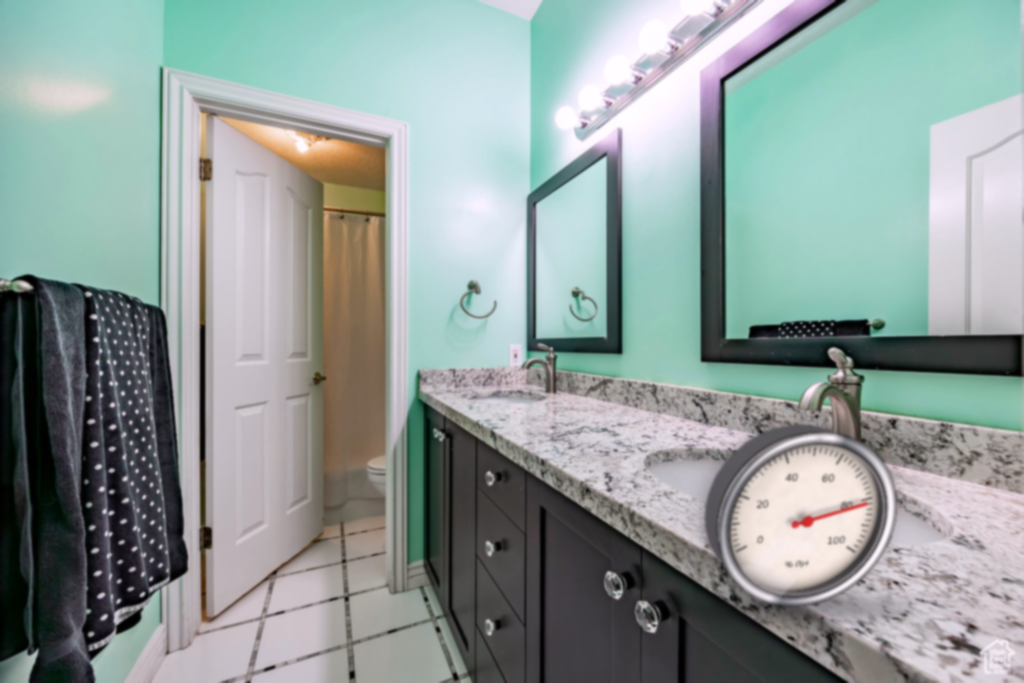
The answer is 80 %
